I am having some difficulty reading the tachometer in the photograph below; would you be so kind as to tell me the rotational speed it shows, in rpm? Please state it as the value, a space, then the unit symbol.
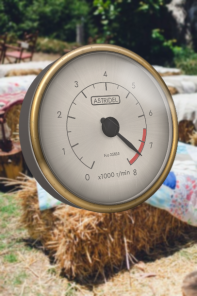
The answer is 7500 rpm
